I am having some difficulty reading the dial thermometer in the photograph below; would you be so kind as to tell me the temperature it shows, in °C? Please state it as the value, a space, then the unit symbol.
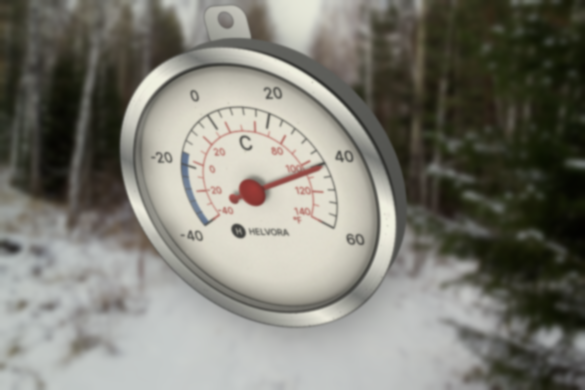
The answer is 40 °C
